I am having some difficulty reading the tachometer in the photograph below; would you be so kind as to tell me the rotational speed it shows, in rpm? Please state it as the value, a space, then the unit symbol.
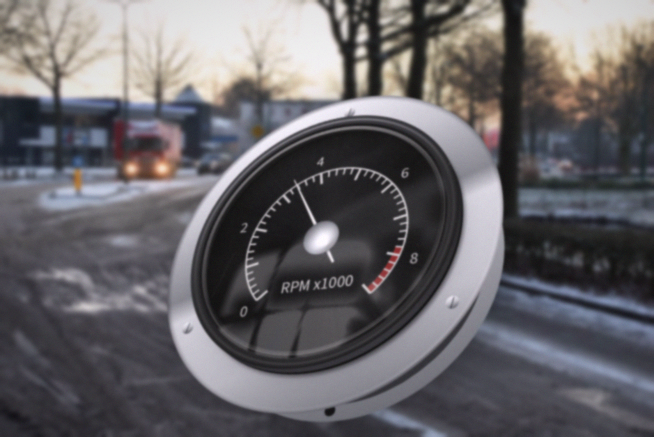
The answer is 3400 rpm
